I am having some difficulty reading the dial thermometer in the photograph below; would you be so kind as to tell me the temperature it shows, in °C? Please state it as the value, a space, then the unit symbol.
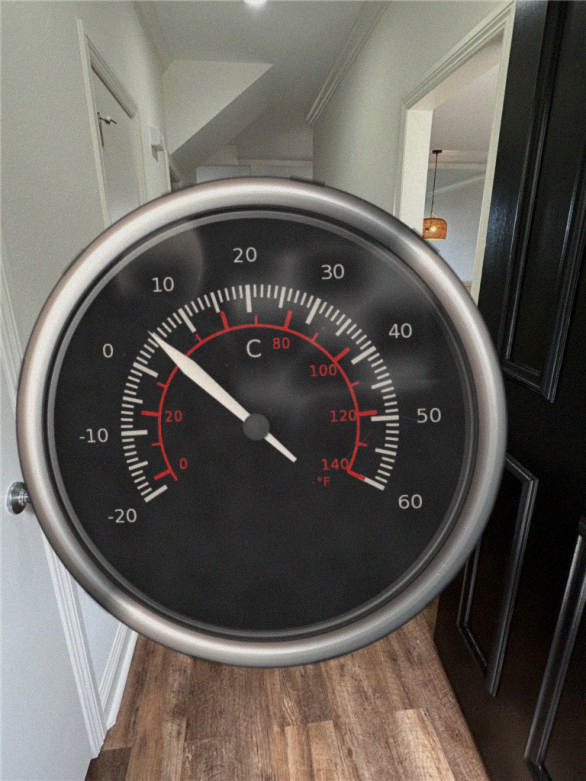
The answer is 5 °C
